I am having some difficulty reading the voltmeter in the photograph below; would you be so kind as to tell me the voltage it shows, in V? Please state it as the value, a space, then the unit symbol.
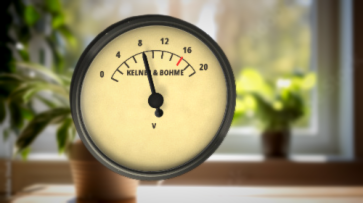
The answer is 8 V
